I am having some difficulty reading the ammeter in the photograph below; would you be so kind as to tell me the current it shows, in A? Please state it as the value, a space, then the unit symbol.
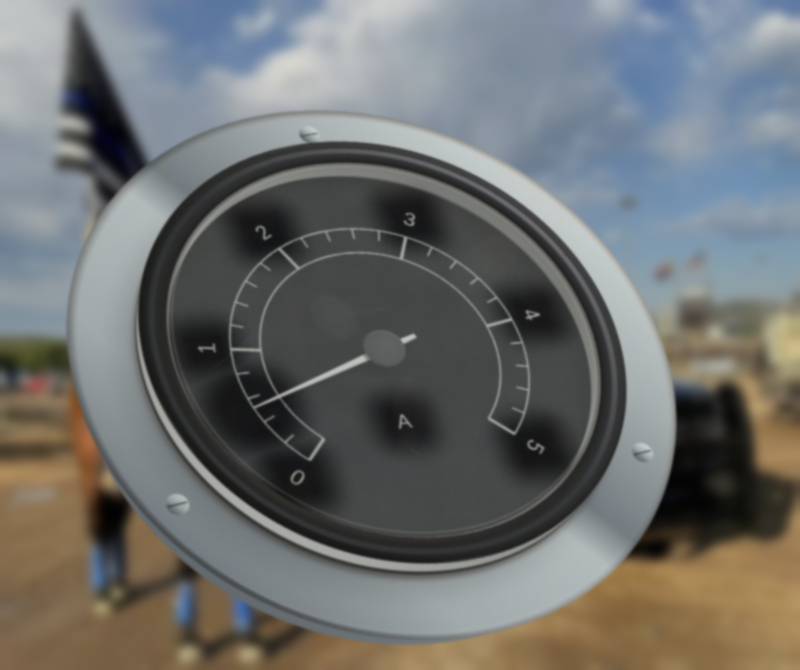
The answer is 0.5 A
